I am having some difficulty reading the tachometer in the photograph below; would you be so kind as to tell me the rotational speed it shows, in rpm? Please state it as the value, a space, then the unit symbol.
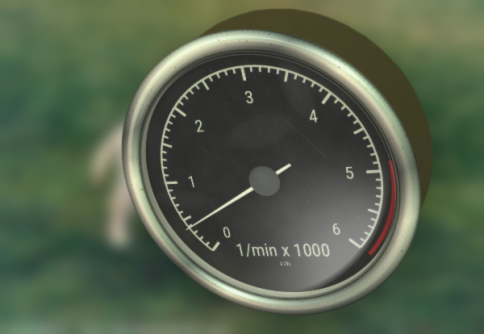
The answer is 400 rpm
